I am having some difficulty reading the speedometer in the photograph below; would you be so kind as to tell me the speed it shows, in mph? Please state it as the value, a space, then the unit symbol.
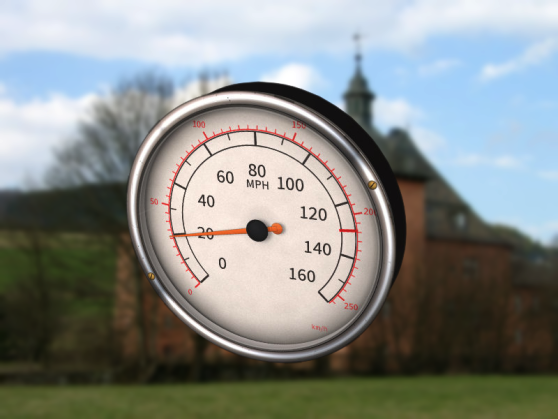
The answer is 20 mph
